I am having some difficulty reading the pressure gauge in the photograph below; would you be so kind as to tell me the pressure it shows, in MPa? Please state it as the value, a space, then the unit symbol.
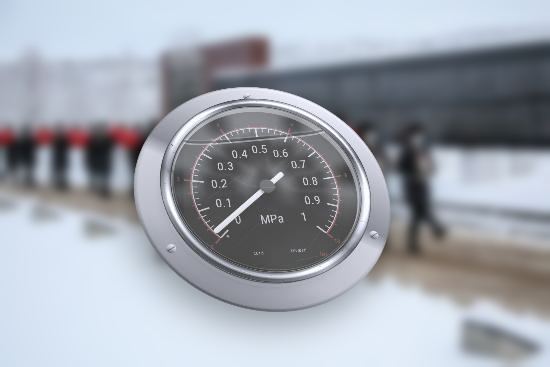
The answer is 0.02 MPa
